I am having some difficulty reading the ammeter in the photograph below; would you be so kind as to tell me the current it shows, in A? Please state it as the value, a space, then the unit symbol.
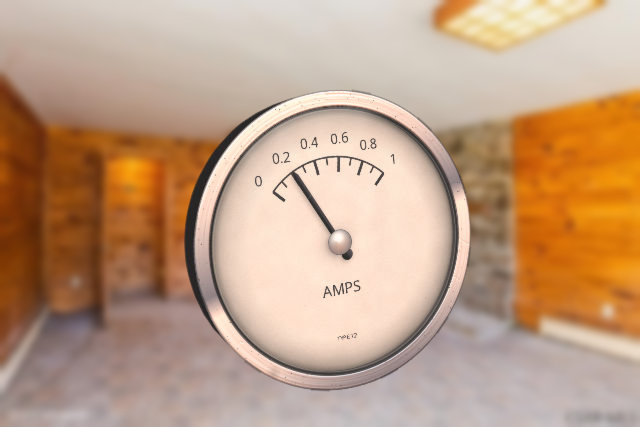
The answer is 0.2 A
